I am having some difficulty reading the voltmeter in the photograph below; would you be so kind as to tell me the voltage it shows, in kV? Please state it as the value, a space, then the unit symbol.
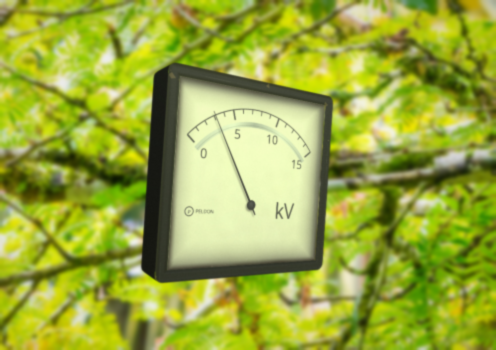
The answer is 3 kV
